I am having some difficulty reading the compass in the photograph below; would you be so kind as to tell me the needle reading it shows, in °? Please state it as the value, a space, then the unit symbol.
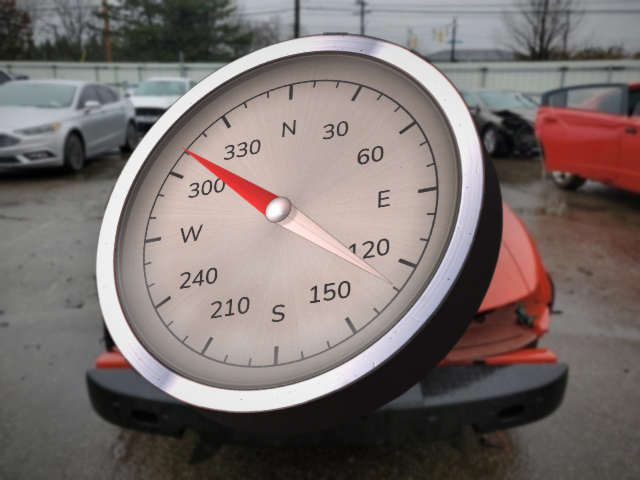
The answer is 310 °
